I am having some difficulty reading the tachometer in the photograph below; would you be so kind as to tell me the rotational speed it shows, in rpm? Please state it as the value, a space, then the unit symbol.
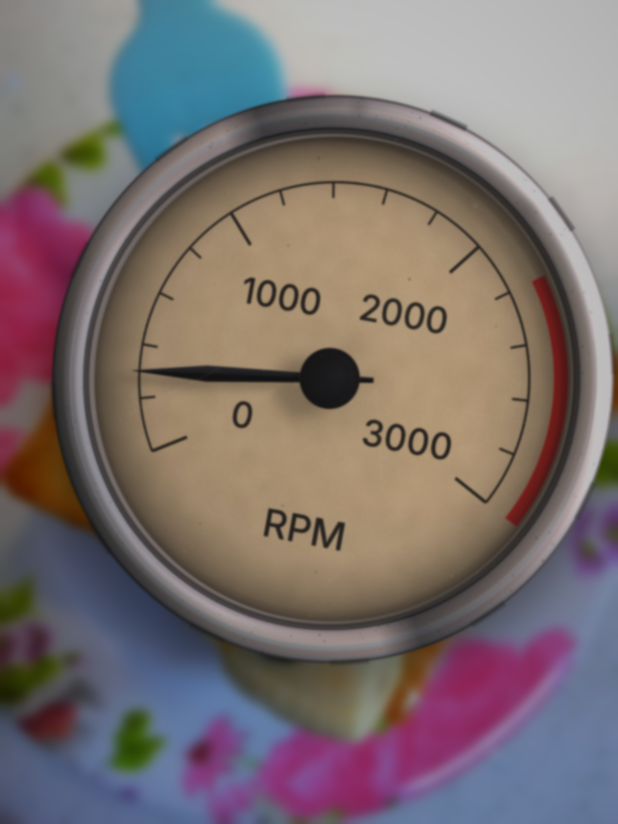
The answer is 300 rpm
